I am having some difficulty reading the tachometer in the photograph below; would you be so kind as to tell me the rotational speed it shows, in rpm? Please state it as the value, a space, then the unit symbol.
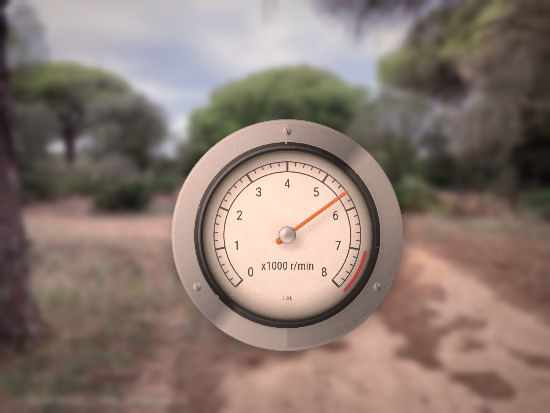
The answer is 5600 rpm
